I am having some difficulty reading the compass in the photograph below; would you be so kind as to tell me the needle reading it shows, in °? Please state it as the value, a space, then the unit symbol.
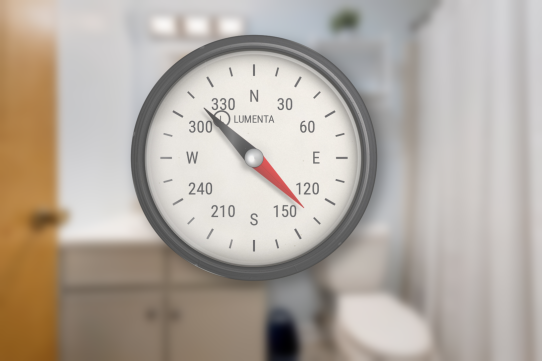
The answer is 135 °
